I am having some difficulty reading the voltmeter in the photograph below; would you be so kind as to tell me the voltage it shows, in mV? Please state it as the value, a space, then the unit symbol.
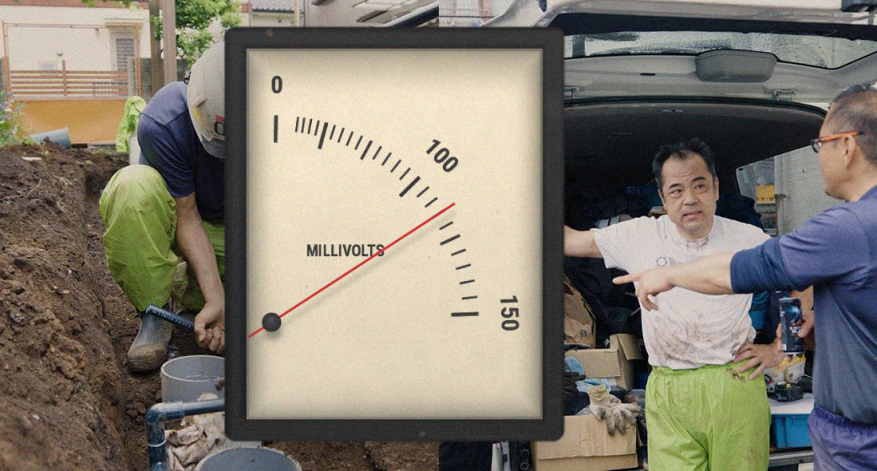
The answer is 115 mV
